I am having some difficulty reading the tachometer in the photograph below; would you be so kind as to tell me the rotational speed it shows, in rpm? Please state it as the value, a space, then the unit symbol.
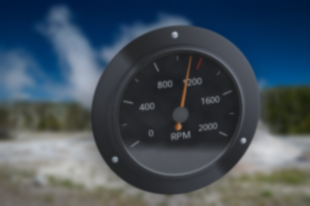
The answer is 1100 rpm
